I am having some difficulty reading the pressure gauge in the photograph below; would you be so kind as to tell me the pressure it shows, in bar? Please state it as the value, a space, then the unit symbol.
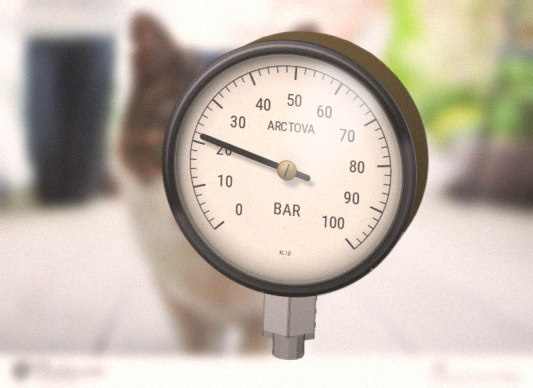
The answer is 22 bar
